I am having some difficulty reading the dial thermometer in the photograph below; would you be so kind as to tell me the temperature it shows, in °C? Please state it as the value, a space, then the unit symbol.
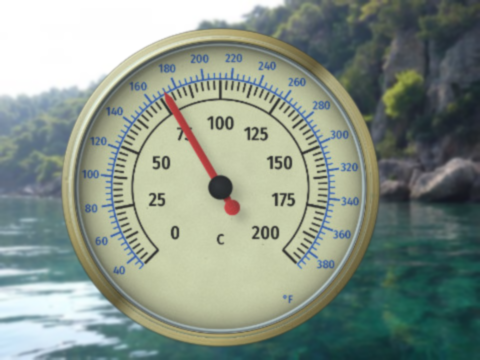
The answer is 77.5 °C
